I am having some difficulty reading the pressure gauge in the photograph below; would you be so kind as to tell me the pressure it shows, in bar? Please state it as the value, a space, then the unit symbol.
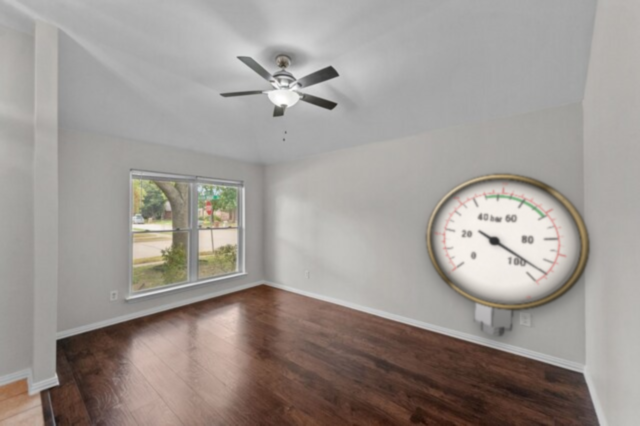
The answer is 95 bar
